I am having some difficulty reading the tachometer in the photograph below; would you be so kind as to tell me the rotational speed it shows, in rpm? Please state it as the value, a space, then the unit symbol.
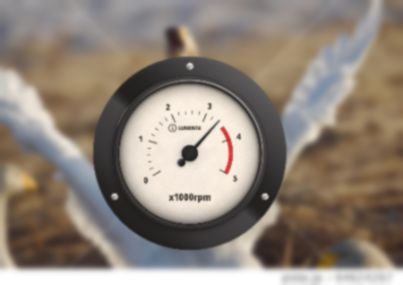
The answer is 3400 rpm
